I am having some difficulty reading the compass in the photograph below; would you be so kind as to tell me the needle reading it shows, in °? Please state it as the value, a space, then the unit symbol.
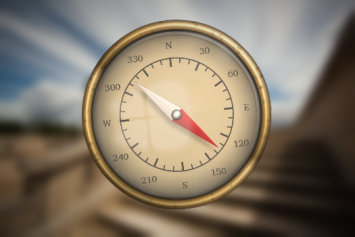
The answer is 135 °
